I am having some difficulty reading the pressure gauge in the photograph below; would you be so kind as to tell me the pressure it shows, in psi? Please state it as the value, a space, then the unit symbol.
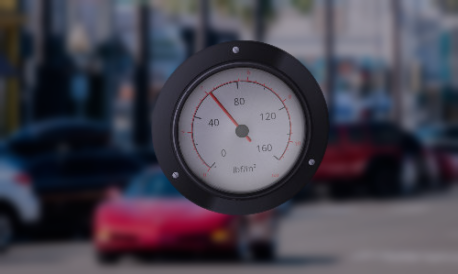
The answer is 60 psi
